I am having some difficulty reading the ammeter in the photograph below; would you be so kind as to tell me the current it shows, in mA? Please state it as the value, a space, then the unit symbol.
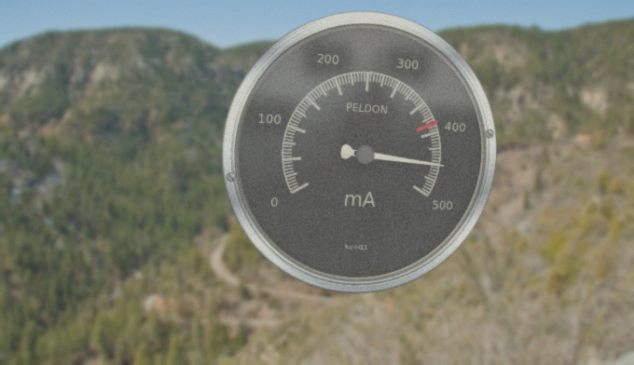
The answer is 450 mA
